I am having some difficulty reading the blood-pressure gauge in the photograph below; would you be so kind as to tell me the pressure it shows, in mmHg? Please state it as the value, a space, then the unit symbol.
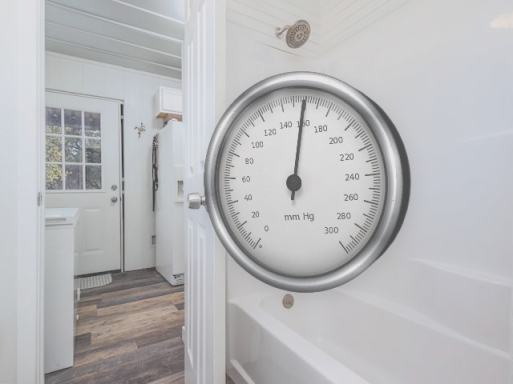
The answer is 160 mmHg
